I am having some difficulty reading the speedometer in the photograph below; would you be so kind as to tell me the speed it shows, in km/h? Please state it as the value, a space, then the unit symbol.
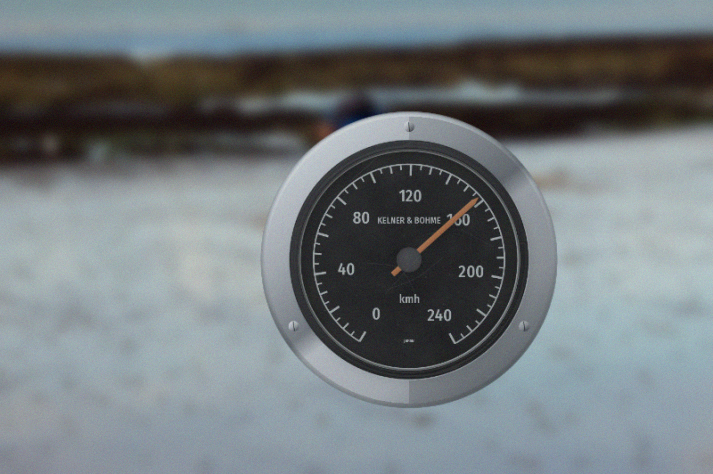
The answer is 157.5 km/h
